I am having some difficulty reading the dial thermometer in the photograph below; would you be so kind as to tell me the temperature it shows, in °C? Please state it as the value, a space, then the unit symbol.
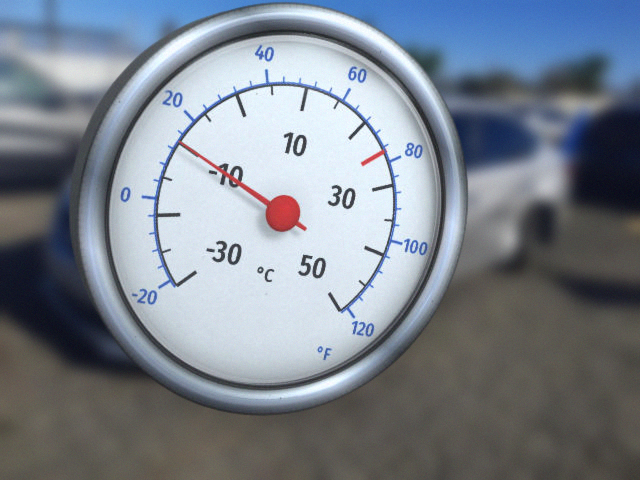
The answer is -10 °C
